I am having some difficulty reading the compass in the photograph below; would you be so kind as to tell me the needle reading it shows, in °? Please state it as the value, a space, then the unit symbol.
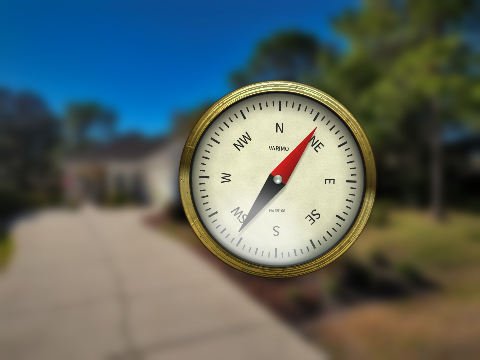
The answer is 35 °
